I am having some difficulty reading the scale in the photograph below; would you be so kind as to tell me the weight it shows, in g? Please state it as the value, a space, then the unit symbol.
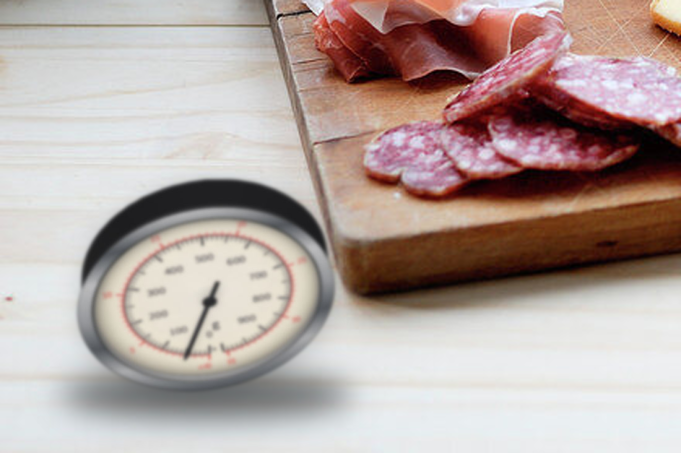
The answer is 50 g
